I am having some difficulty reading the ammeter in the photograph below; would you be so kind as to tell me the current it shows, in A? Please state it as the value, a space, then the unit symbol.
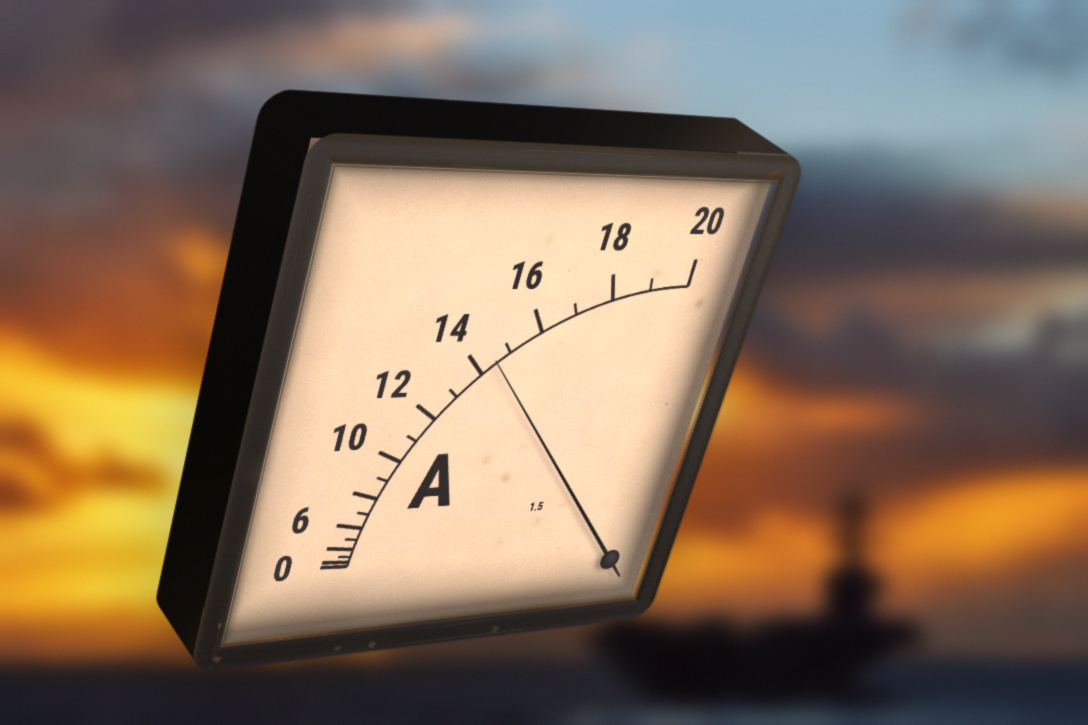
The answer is 14.5 A
